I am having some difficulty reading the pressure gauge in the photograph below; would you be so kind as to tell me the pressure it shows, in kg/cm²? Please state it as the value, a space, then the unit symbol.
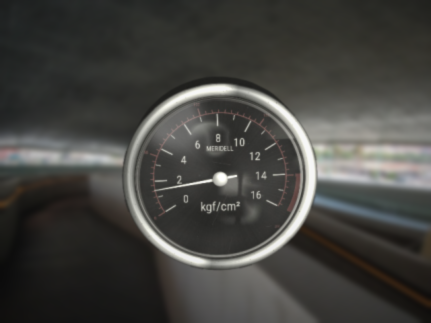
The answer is 1.5 kg/cm²
